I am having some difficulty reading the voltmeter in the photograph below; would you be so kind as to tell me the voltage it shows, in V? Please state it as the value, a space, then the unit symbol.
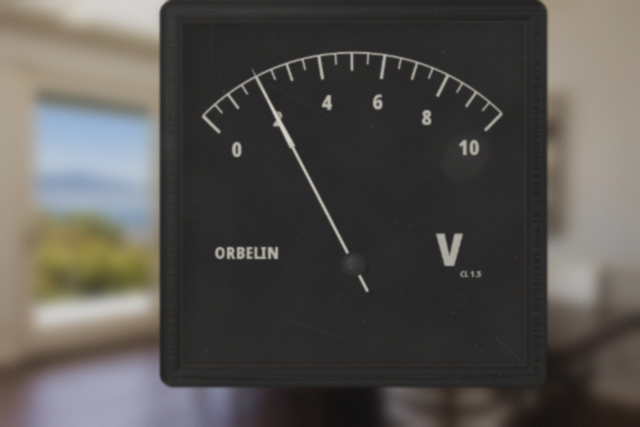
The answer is 2 V
